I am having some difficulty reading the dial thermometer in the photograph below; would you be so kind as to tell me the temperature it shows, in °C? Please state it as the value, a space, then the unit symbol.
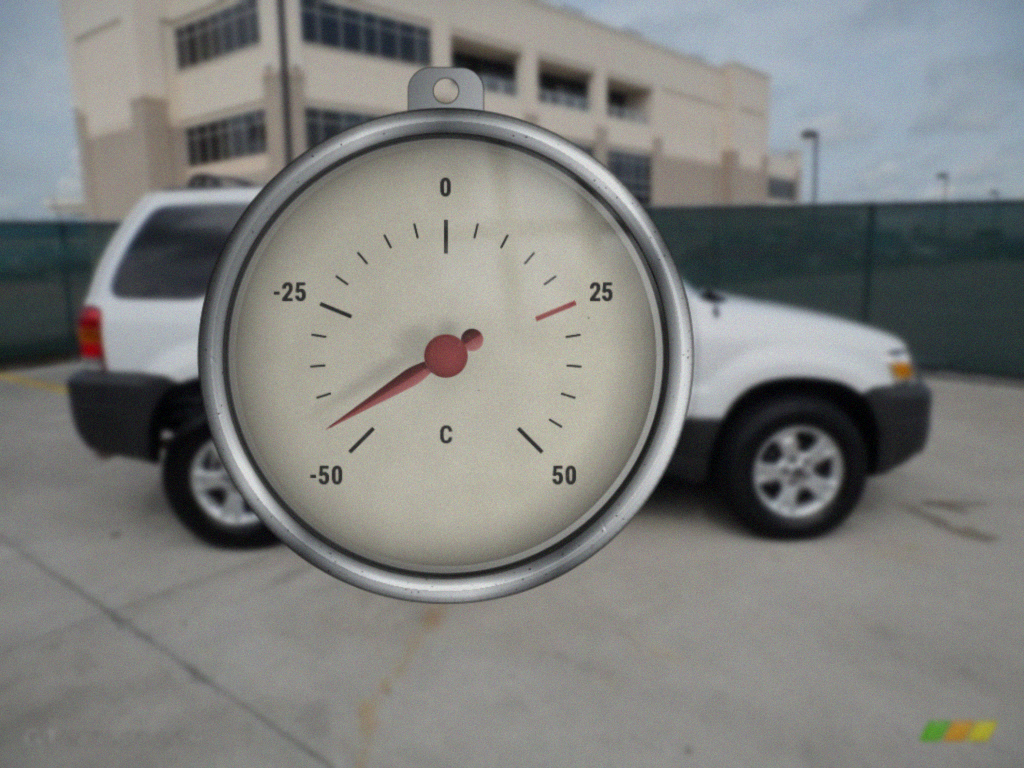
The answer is -45 °C
